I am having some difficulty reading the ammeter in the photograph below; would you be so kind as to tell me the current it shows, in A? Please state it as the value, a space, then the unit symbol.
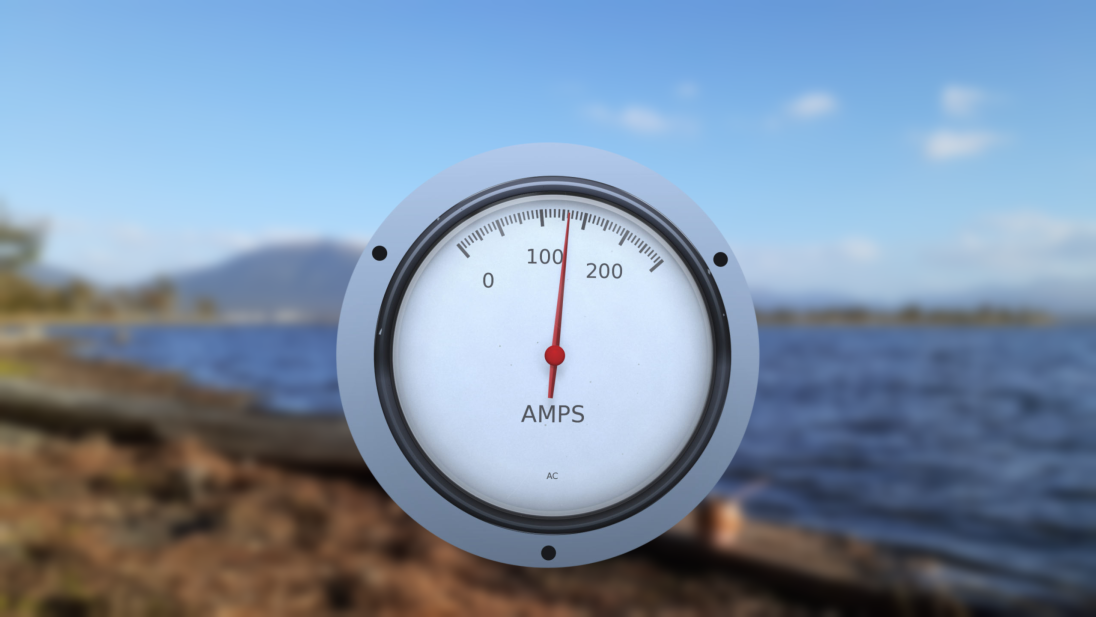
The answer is 130 A
